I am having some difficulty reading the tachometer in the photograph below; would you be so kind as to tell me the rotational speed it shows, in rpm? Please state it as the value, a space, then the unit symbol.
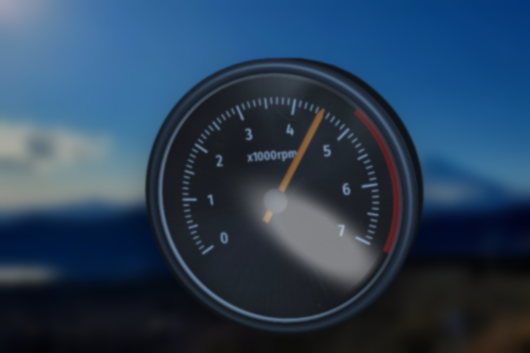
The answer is 4500 rpm
